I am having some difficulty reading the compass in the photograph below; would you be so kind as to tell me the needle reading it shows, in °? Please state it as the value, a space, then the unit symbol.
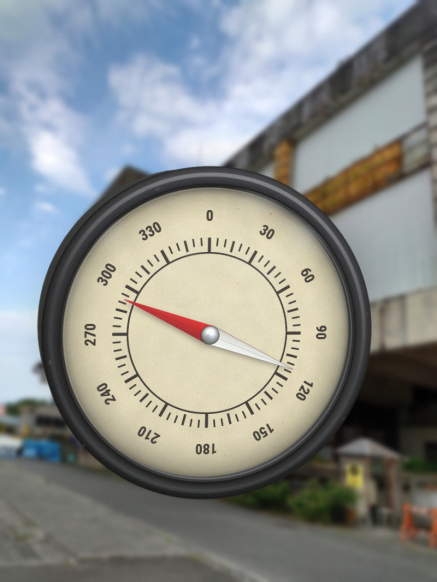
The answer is 292.5 °
